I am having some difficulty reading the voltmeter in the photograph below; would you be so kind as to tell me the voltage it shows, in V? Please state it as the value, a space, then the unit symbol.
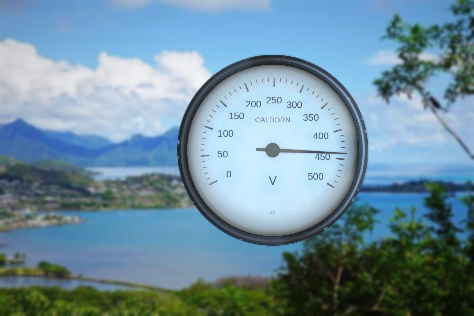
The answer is 440 V
